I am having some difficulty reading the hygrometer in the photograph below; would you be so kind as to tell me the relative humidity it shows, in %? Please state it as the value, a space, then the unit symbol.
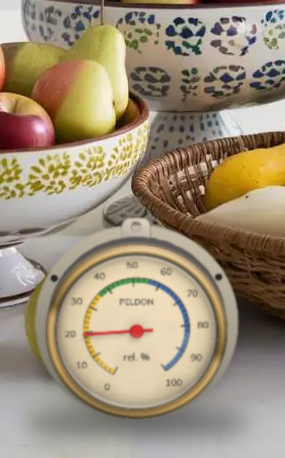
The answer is 20 %
